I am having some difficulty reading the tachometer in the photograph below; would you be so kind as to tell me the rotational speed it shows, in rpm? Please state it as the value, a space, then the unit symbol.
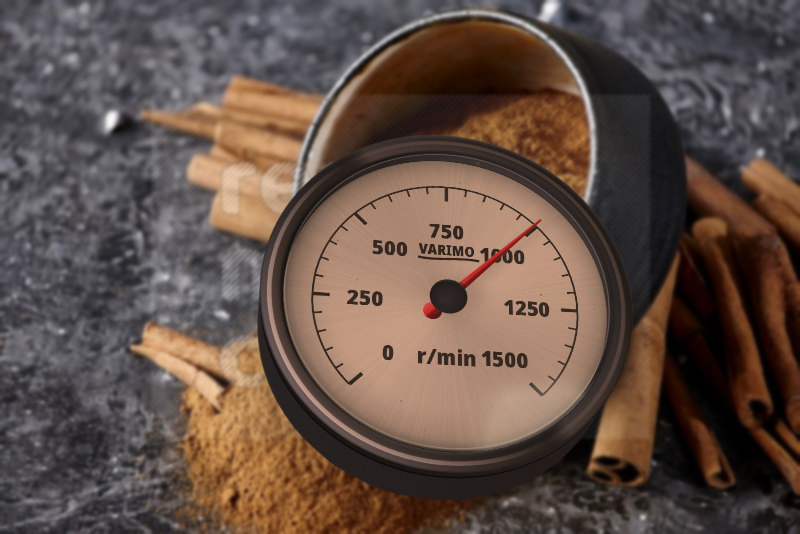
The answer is 1000 rpm
